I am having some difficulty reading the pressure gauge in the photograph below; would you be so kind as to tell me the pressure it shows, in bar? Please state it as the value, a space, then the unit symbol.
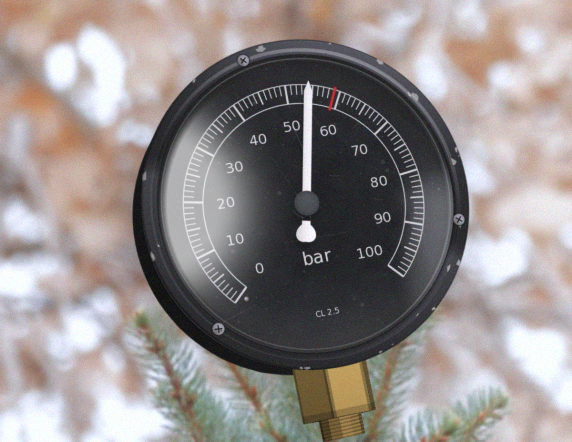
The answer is 54 bar
